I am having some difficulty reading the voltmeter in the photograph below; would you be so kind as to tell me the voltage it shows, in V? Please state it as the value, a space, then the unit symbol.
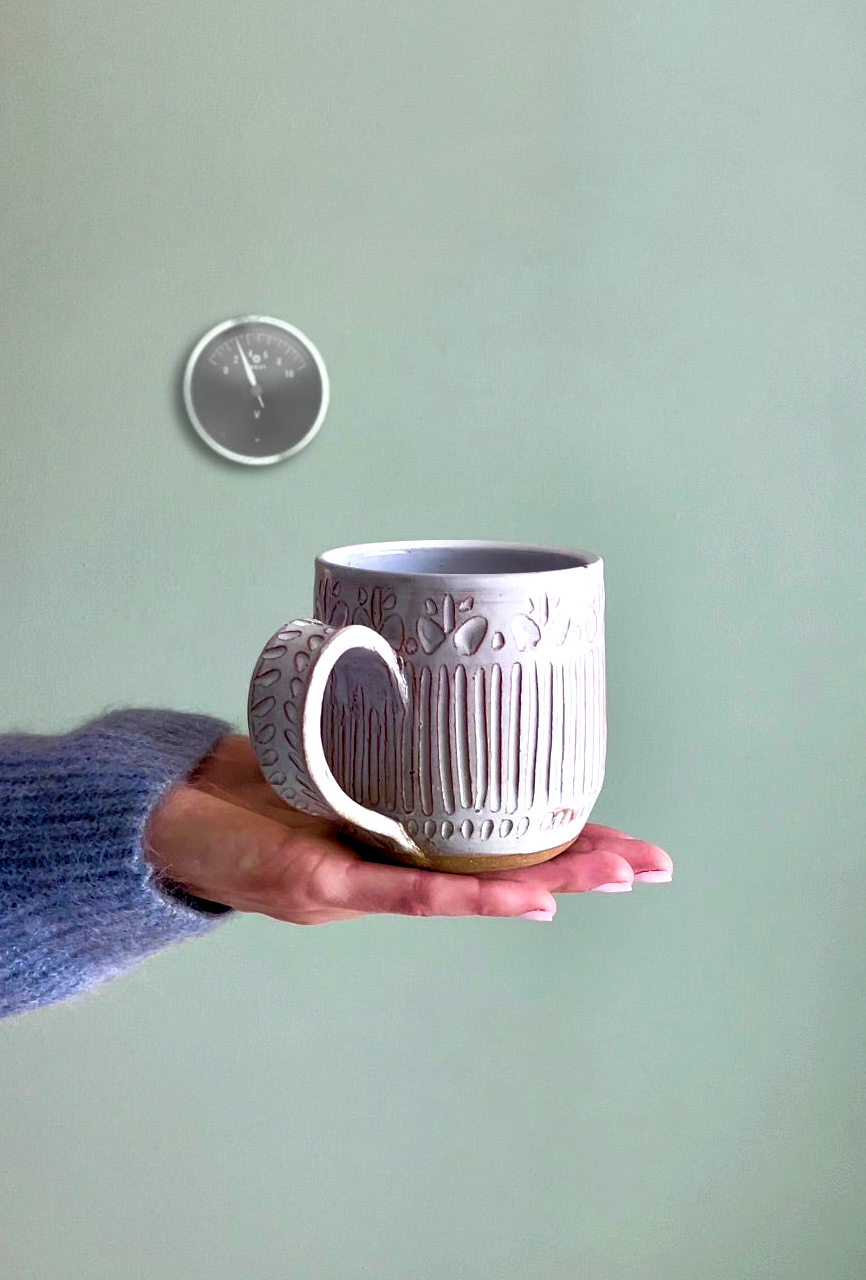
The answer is 3 V
